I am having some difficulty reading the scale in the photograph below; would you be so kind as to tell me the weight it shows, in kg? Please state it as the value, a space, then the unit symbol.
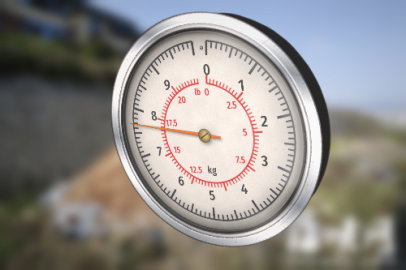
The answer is 7.7 kg
